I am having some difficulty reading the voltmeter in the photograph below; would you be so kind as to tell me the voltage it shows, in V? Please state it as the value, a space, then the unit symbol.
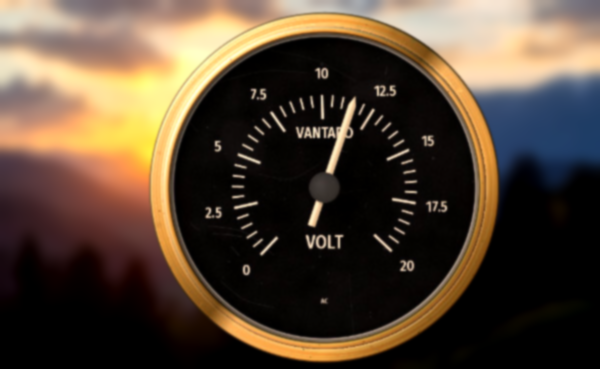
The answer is 11.5 V
